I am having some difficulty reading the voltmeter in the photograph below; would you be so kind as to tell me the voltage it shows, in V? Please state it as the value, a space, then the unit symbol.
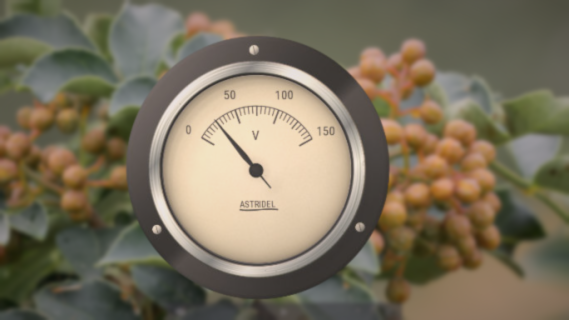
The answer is 25 V
